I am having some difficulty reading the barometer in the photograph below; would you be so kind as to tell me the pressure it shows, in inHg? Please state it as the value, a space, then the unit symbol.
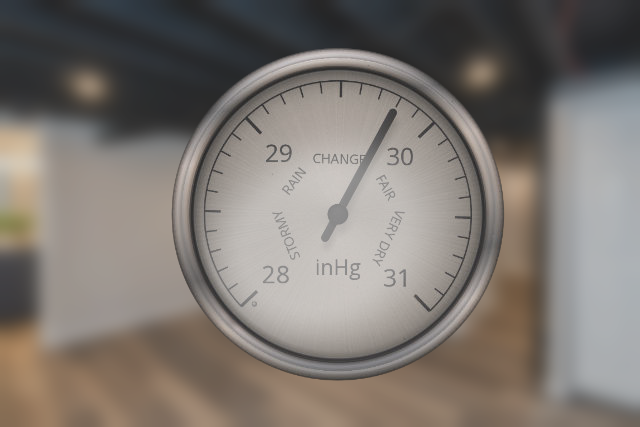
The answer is 29.8 inHg
